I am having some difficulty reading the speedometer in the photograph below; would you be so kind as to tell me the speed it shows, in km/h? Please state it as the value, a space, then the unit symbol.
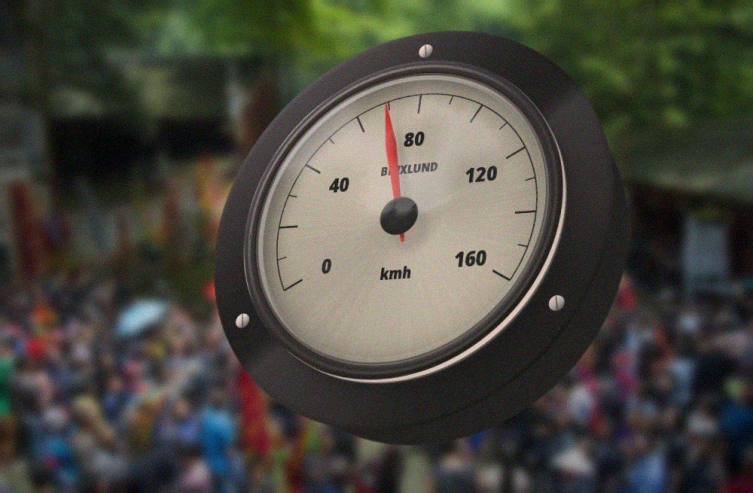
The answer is 70 km/h
